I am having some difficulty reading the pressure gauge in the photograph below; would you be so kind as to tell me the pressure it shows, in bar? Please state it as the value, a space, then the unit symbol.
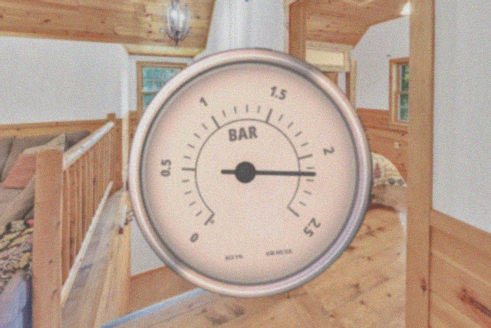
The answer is 2.15 bar
